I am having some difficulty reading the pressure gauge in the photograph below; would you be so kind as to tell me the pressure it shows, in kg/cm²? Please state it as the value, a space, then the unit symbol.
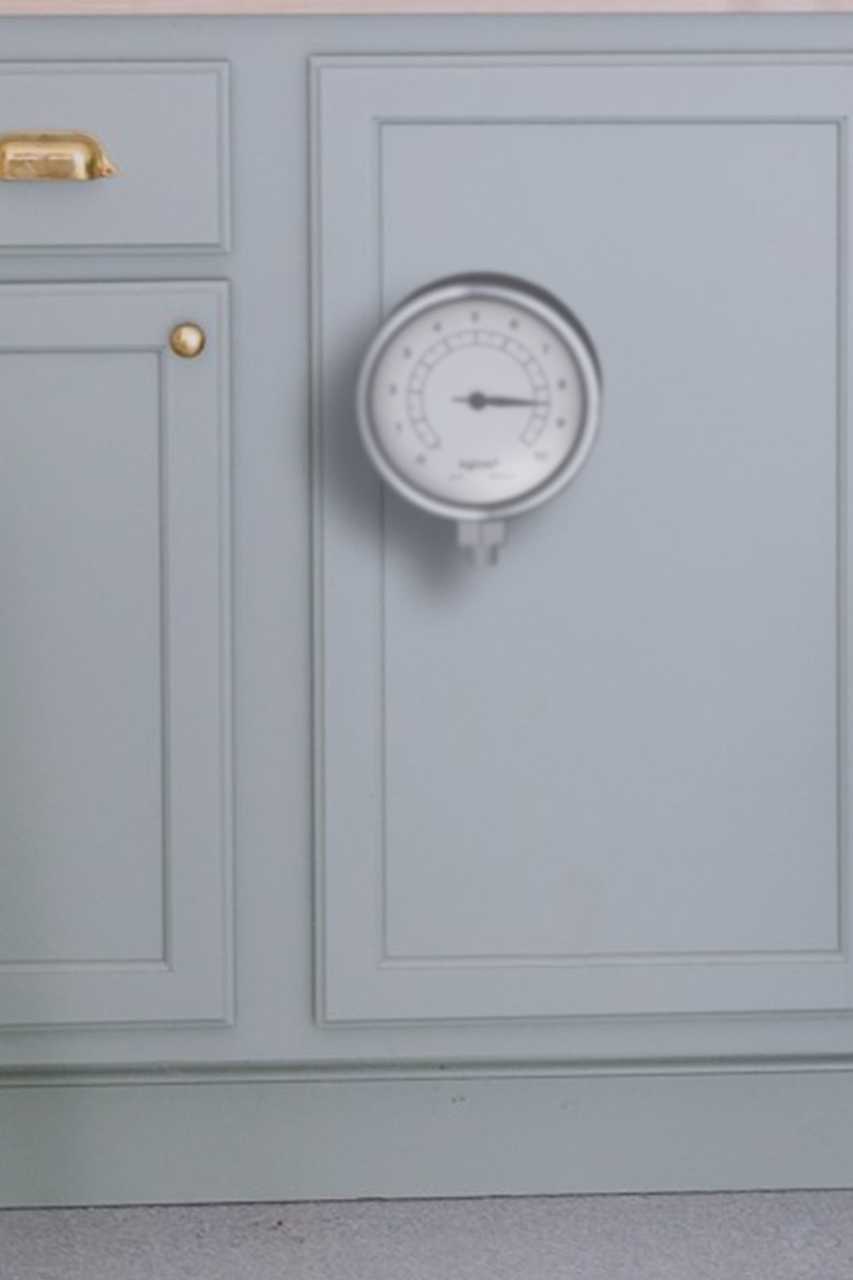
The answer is 8.5 kg/cm²
